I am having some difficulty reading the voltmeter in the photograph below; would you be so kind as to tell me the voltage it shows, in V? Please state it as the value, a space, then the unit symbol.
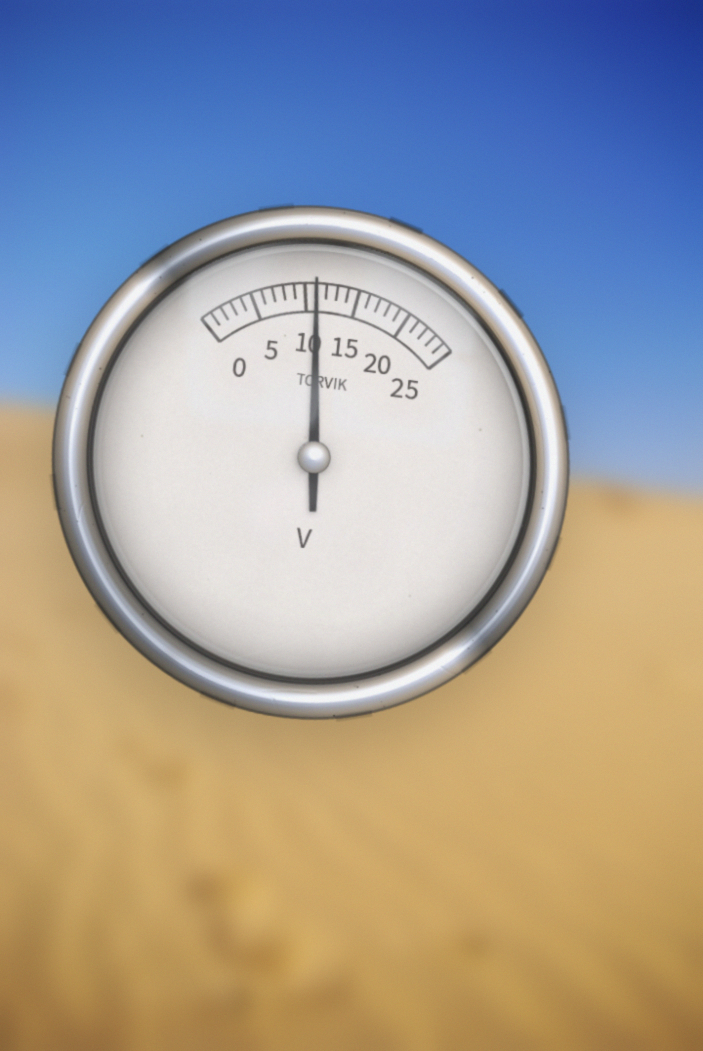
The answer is 11 V
